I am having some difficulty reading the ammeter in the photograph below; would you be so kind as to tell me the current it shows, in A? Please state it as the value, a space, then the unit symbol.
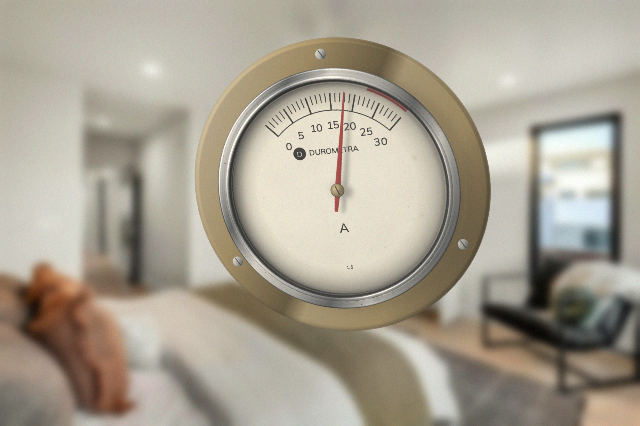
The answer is 18 A
